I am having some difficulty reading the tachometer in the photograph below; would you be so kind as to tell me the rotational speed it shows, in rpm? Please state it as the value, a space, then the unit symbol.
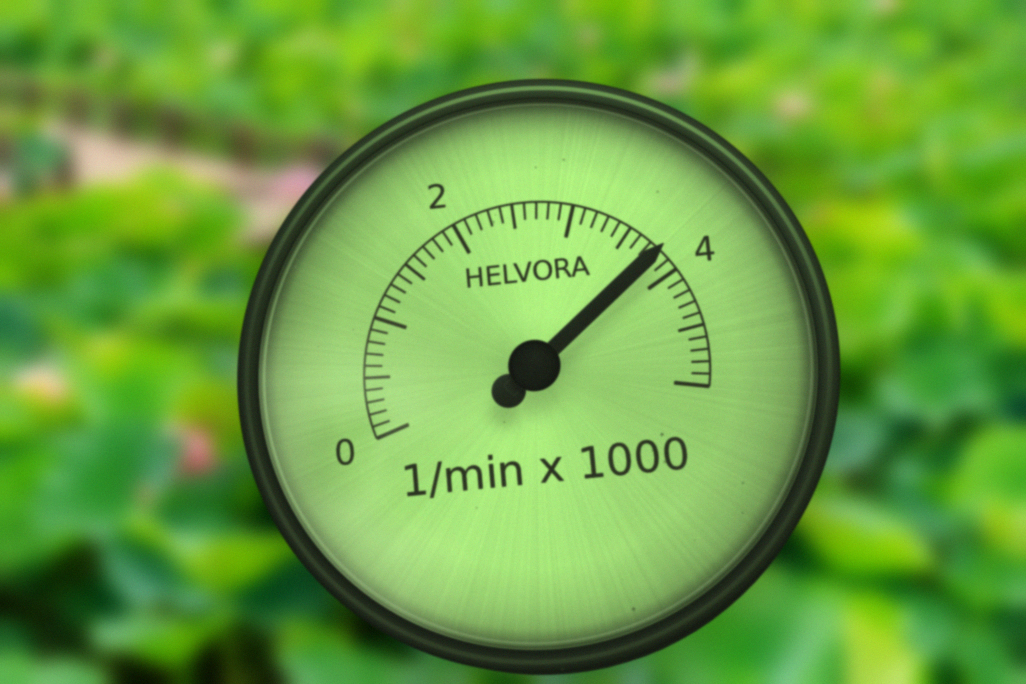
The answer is 3800 rpm
